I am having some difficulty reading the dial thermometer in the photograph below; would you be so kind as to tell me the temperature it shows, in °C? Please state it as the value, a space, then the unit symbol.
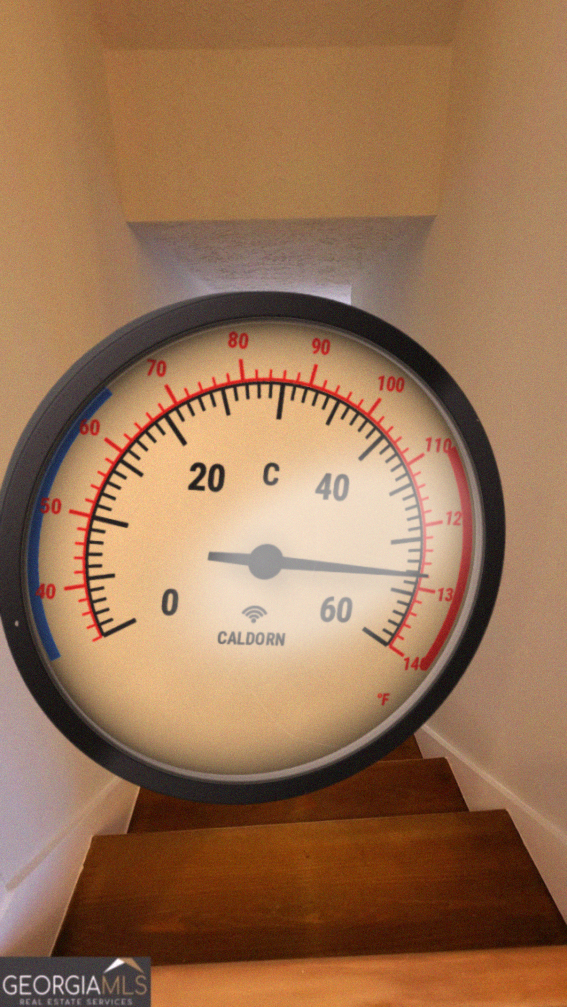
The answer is 53 °C
